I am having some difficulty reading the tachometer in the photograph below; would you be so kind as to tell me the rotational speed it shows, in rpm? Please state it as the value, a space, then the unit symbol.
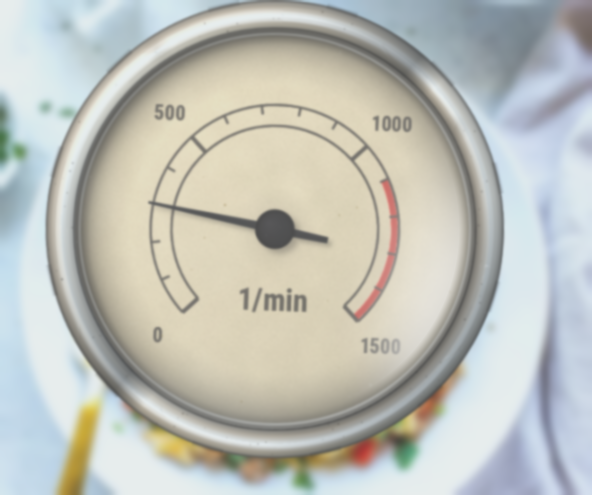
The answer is 300 rpm
